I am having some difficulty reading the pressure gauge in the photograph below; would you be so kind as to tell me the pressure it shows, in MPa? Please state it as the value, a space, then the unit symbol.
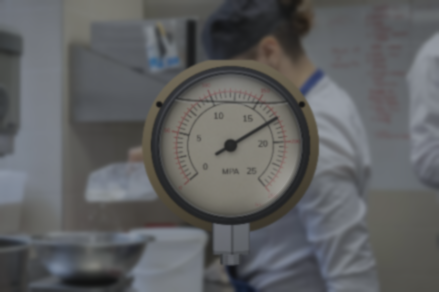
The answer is 17.5 MPa
